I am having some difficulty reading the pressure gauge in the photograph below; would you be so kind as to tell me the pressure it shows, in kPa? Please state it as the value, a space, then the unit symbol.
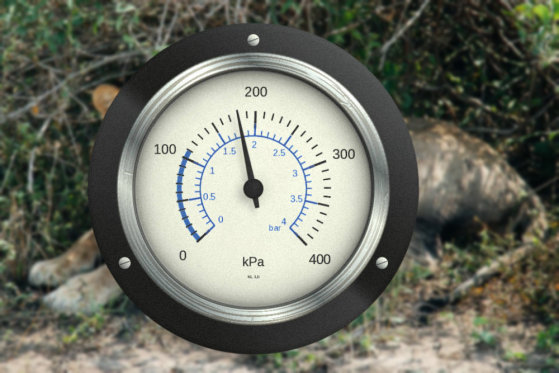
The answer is 180 kPa
